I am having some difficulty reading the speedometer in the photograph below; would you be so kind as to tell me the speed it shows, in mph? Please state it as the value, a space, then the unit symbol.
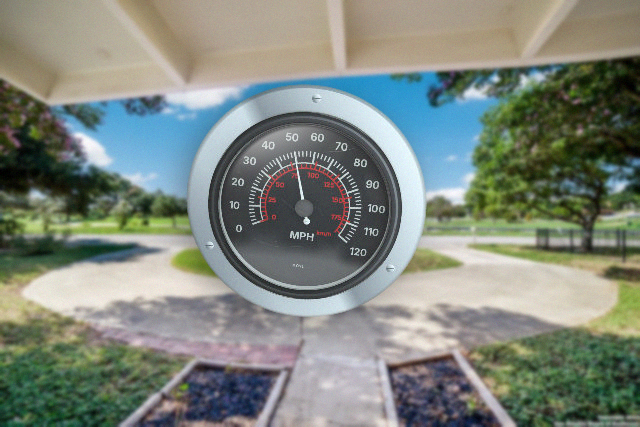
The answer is 50 mph
